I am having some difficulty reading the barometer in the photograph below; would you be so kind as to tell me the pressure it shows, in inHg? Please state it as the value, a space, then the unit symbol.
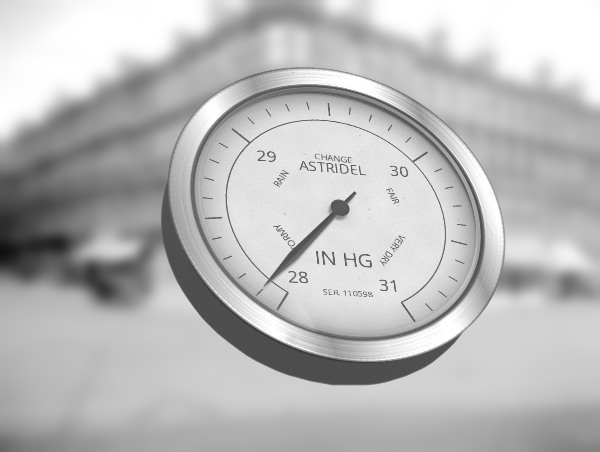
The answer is 28.1 inHg
